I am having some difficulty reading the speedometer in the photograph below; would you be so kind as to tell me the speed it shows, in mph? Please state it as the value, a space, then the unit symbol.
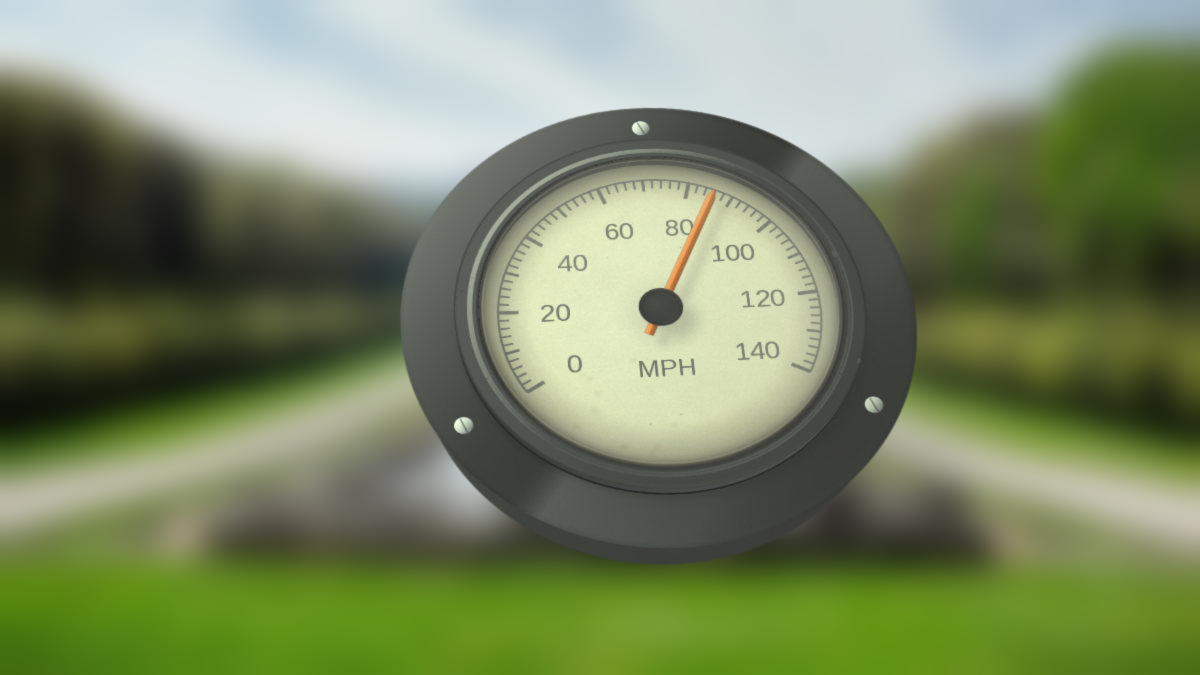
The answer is 86 mph
